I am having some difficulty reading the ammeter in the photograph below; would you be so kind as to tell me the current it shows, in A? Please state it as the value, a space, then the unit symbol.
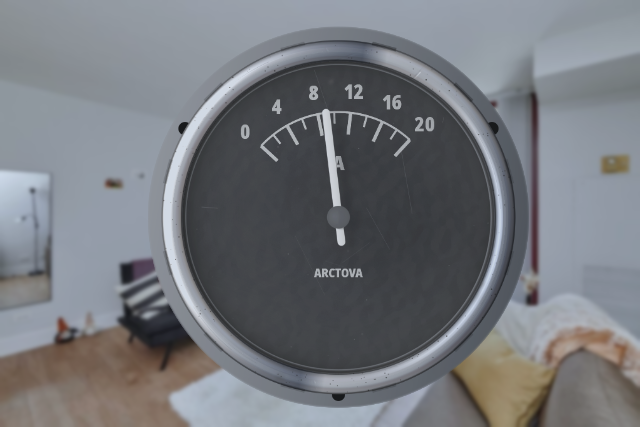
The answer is 9 A
